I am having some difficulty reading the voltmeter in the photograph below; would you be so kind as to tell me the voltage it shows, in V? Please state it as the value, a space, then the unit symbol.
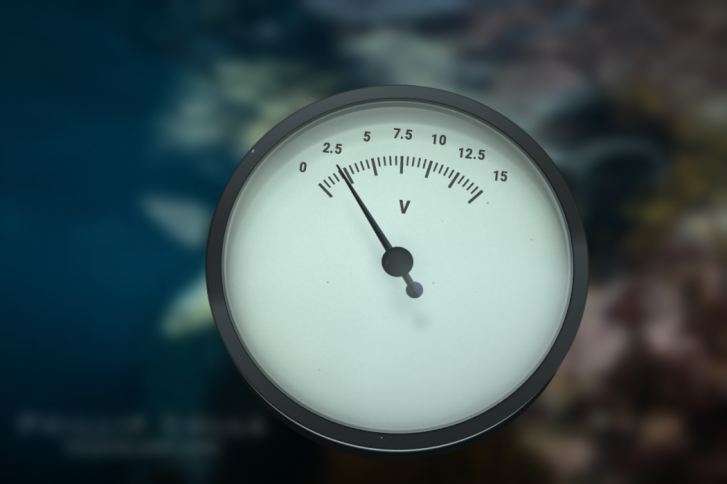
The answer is 2 V
